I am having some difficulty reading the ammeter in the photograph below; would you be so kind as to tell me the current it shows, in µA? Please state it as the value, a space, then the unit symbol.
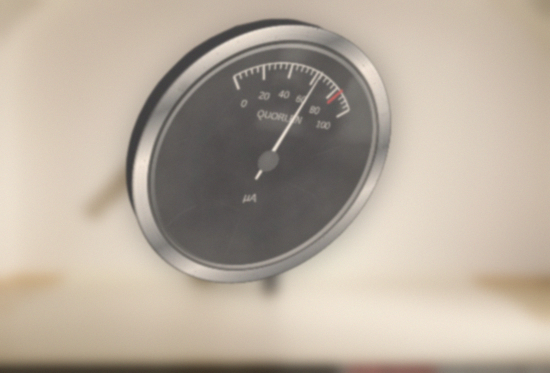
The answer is 60 µA
